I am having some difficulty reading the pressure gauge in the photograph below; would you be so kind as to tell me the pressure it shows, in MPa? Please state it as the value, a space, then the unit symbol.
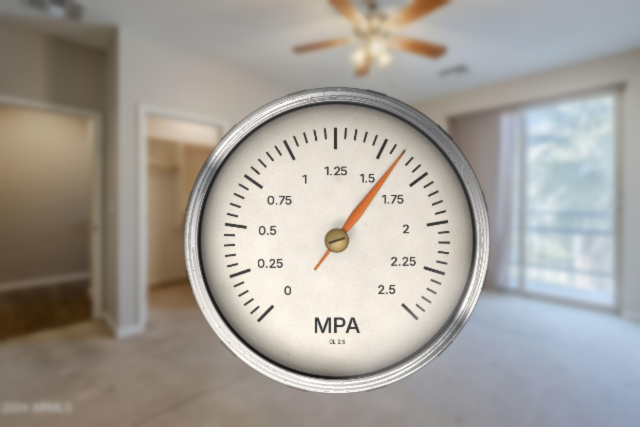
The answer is 1.6 MPa
